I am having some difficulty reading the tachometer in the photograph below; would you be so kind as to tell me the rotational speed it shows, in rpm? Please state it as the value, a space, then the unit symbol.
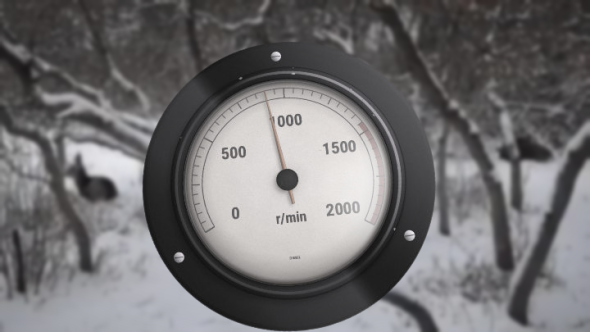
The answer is 900 rpm
